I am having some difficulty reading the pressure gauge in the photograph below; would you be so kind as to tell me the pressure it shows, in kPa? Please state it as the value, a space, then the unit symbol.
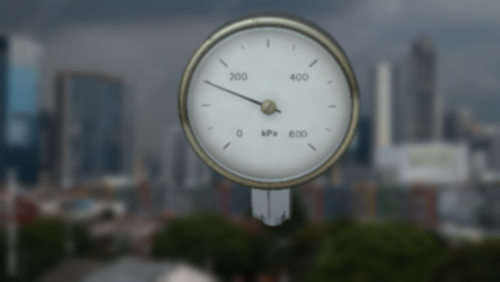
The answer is 150 kPa
